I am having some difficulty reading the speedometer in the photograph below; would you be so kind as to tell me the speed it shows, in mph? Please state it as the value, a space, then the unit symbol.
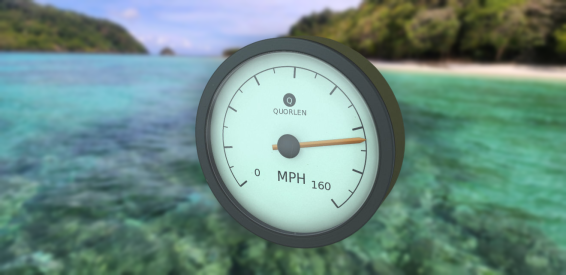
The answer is 125 mph
